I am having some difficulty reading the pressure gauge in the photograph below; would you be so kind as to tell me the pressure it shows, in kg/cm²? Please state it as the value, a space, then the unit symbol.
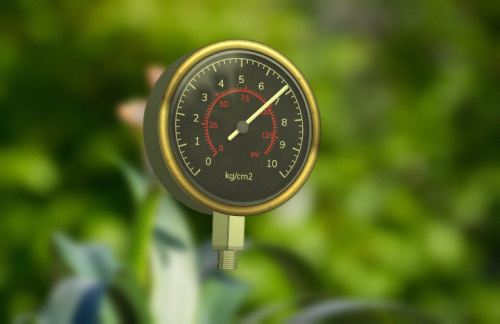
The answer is 6.8 kg/cm²
